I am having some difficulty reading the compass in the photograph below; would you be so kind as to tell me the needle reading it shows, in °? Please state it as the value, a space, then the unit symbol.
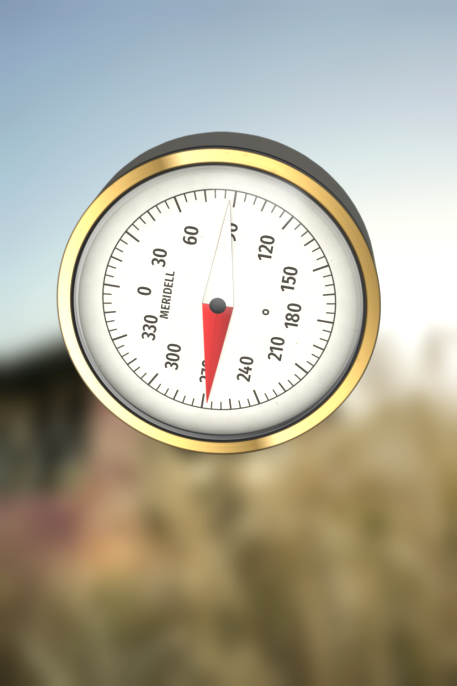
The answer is 267.5 °
